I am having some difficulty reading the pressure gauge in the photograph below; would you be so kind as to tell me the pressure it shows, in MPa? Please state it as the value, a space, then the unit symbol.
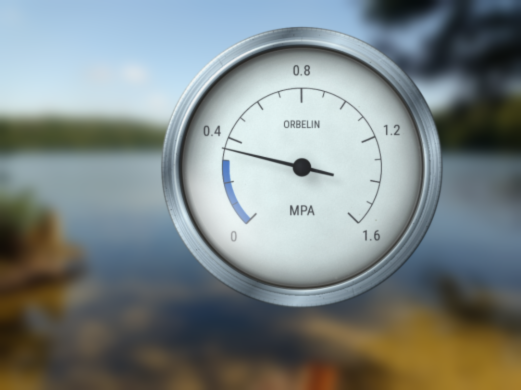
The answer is 0.35 MPa
